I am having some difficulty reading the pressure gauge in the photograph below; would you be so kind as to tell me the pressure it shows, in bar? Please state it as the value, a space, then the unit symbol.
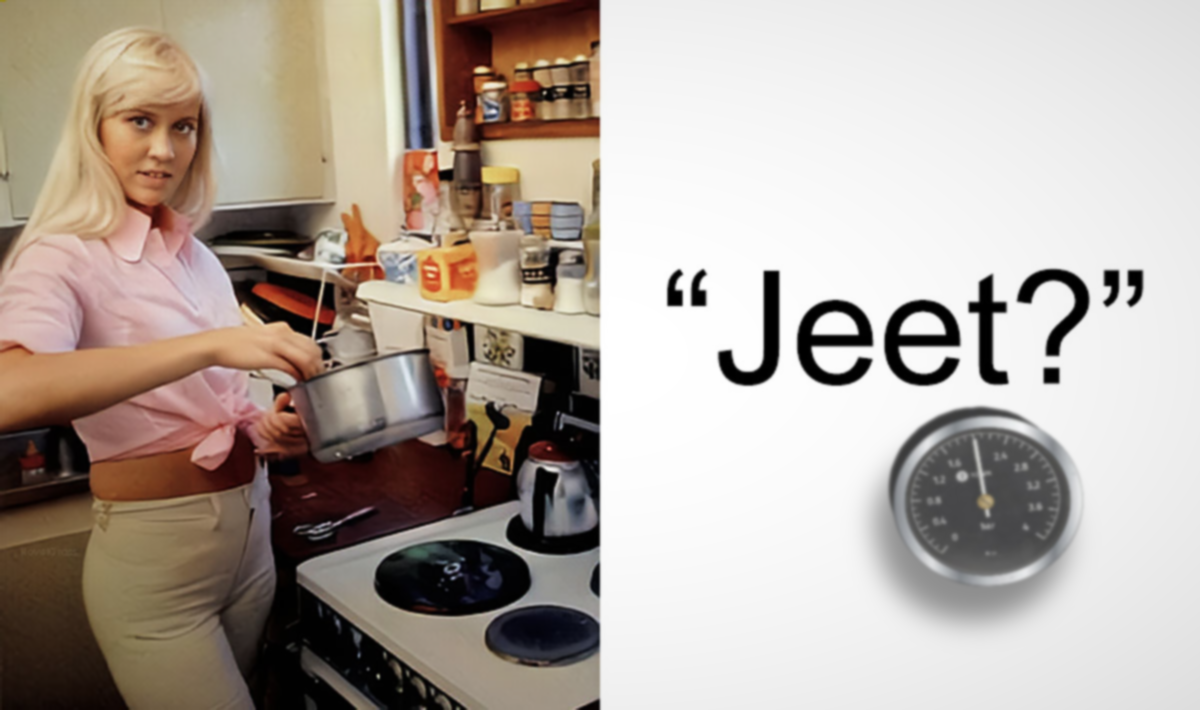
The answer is 2 bar
